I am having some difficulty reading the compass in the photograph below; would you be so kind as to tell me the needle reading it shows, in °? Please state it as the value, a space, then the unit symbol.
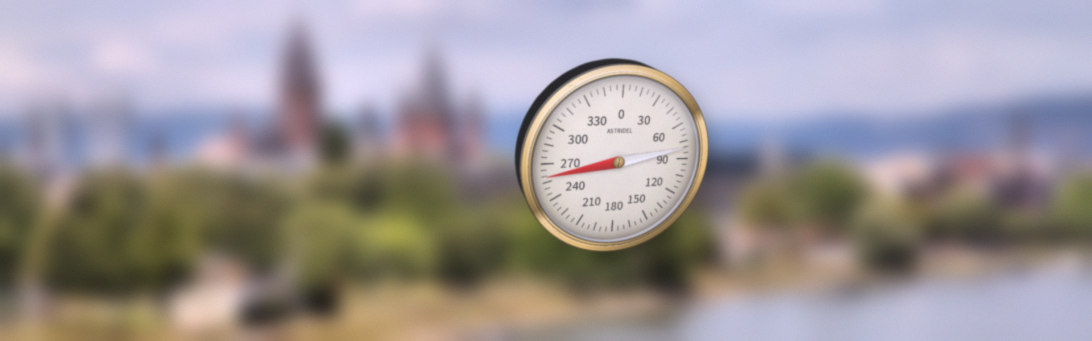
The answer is 260 °
